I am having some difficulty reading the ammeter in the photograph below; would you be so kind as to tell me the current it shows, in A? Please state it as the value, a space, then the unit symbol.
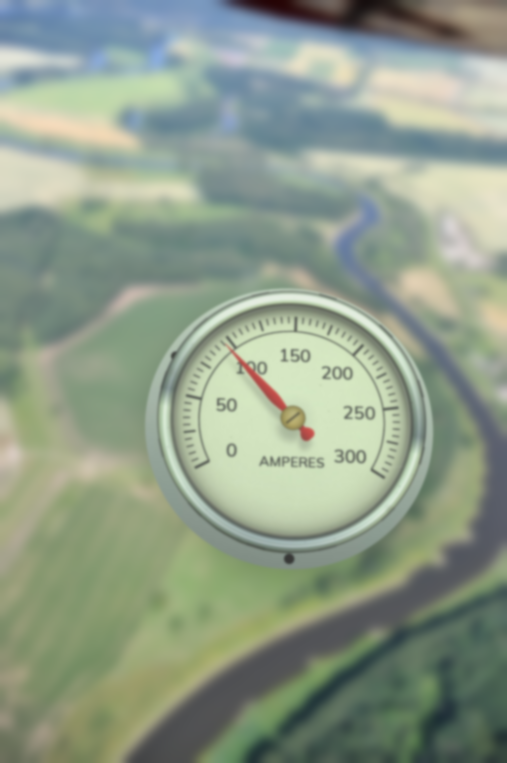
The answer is 95 A
